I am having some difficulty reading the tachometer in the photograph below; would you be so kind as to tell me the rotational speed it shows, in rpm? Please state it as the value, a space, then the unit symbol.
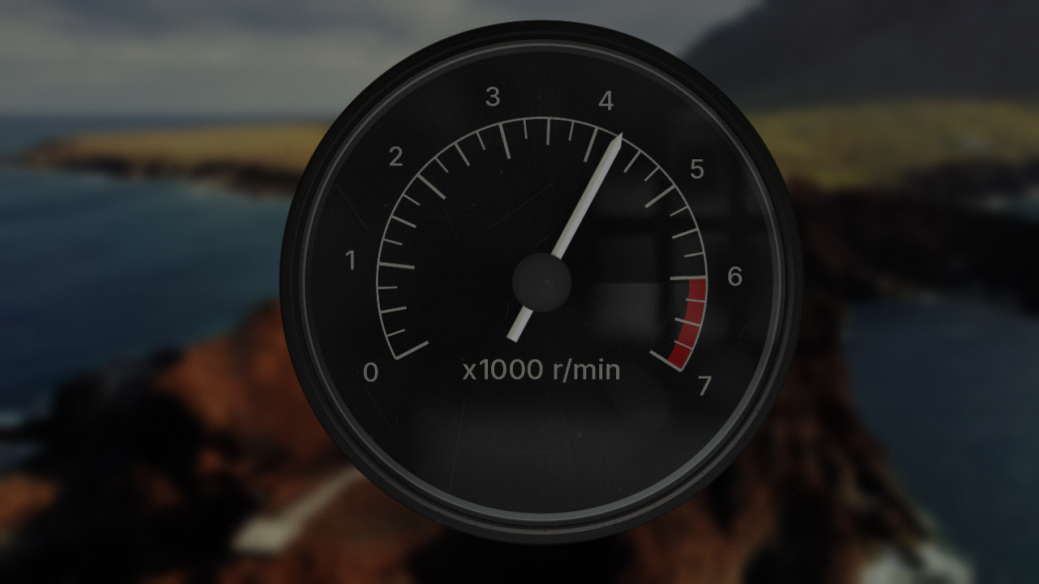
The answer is 4250 rpm
